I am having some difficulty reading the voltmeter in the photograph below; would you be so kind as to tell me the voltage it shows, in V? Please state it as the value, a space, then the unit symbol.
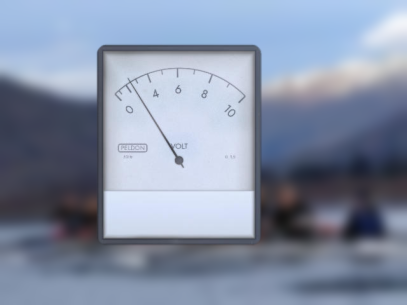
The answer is 2.5 V
